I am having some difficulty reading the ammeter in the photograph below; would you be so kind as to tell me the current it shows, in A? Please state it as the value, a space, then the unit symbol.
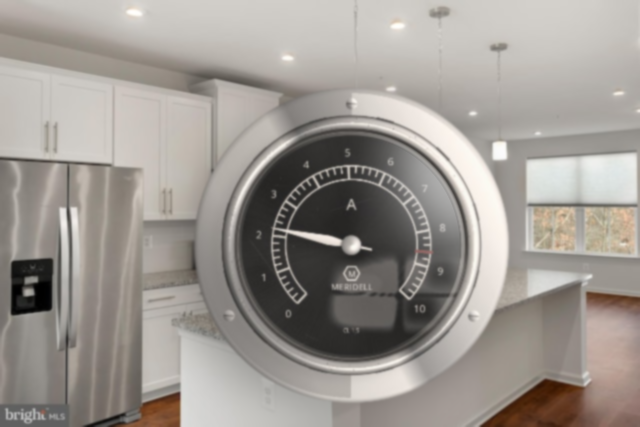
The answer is 2.2 A
